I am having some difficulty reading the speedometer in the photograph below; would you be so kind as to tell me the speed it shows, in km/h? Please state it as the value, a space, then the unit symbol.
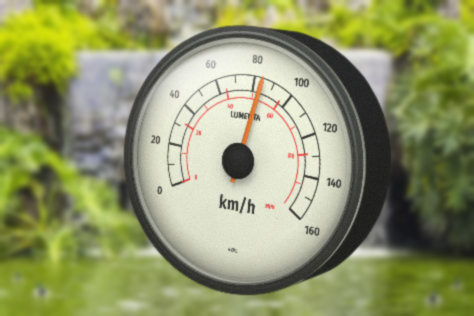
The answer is 85 km/h
